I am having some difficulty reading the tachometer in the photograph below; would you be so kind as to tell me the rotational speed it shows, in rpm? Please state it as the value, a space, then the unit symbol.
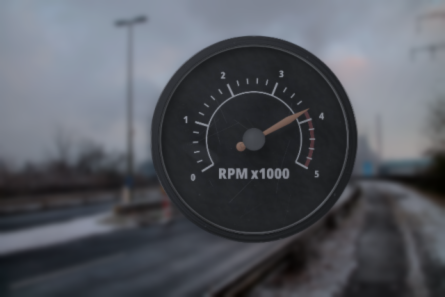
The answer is 3800 rpm
